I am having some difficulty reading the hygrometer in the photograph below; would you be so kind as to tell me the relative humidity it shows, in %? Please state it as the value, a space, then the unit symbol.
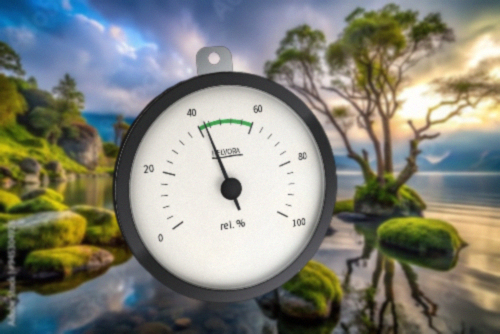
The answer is 42 %
